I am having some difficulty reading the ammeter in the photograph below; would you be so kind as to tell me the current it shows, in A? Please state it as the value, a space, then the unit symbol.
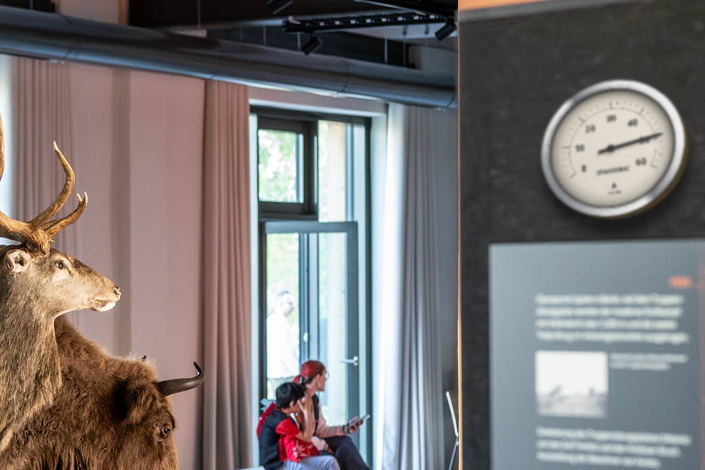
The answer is 50 A
